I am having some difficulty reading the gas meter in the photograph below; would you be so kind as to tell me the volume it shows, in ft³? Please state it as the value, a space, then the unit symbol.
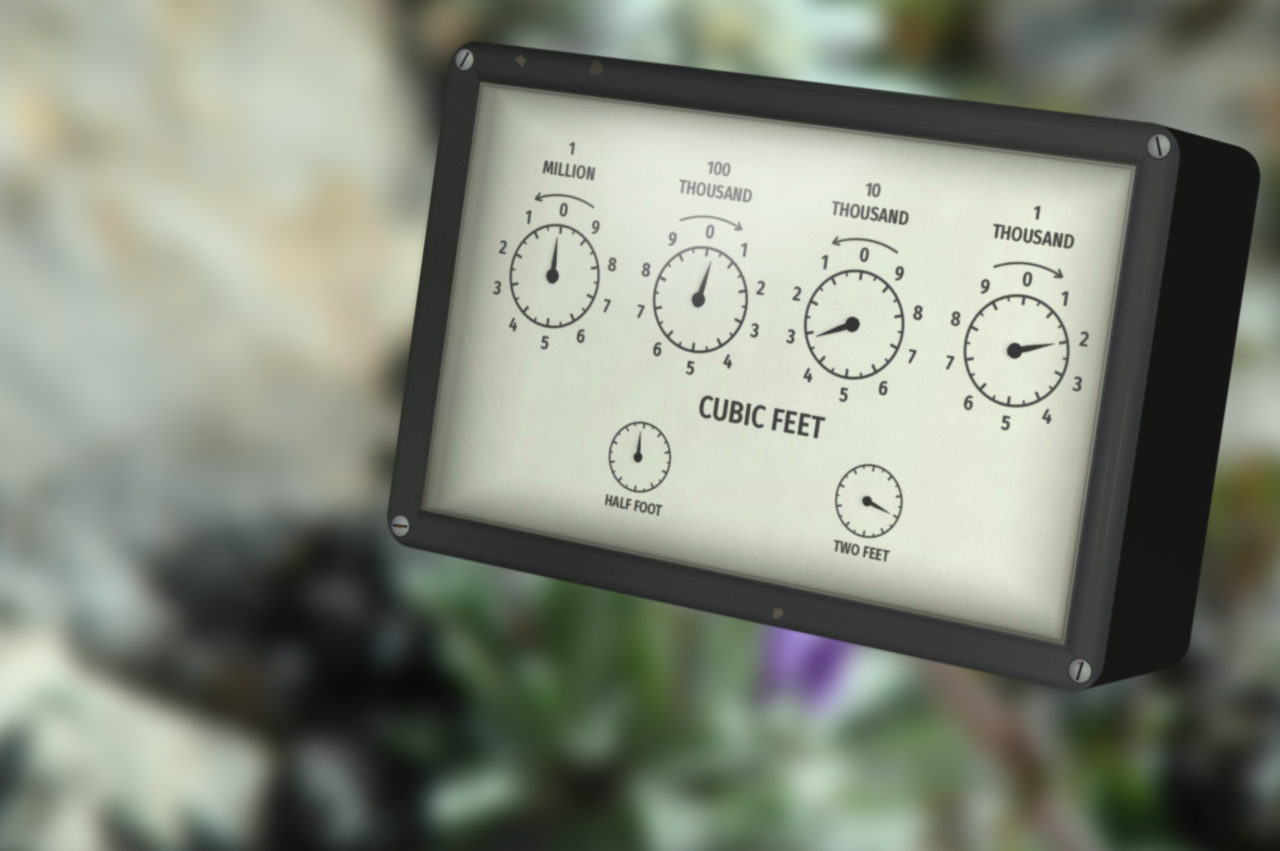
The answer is 3200 ft³
